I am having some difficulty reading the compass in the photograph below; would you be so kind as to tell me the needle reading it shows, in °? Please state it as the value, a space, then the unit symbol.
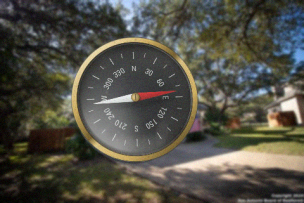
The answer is 82.5 °
